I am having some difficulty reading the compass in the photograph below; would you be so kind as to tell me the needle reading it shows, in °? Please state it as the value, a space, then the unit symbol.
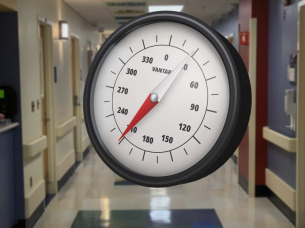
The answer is 210 °
